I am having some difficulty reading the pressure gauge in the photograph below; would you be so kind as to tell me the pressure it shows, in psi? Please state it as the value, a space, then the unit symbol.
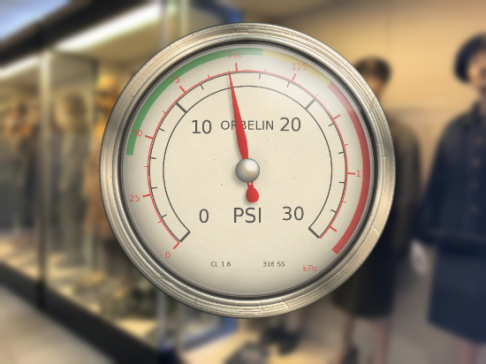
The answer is 14 psi
